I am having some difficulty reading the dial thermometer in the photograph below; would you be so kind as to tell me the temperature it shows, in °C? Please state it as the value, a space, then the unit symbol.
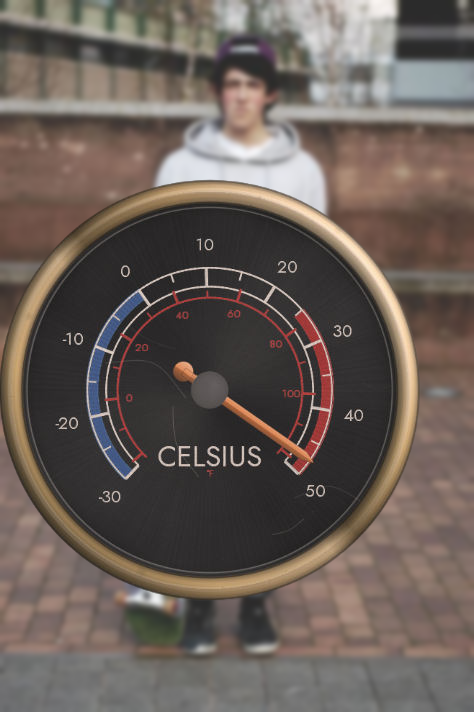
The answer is 47.5 °C
